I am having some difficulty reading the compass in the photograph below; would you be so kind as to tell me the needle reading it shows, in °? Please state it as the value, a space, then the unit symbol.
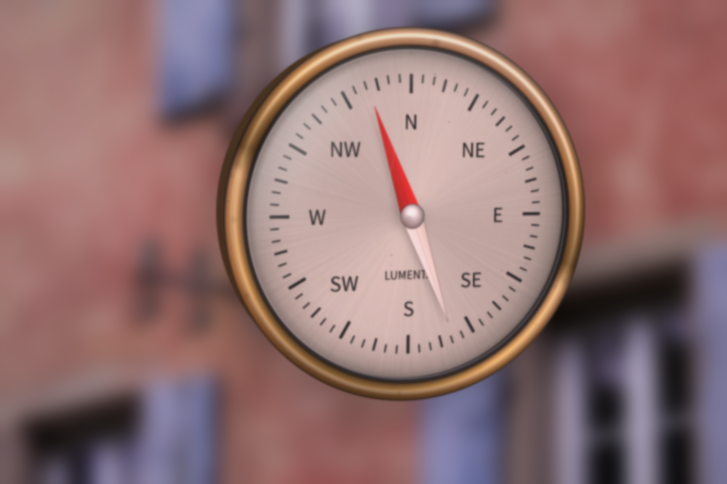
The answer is 340 °
